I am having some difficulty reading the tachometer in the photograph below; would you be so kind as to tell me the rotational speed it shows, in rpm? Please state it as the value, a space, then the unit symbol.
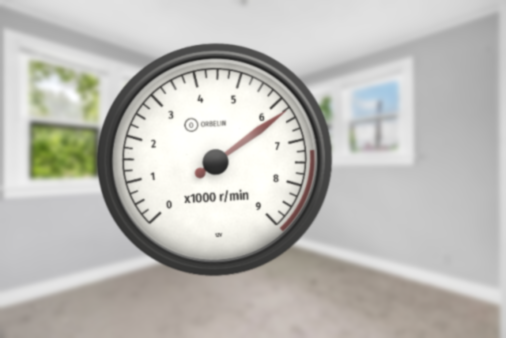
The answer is 6250 rpm
